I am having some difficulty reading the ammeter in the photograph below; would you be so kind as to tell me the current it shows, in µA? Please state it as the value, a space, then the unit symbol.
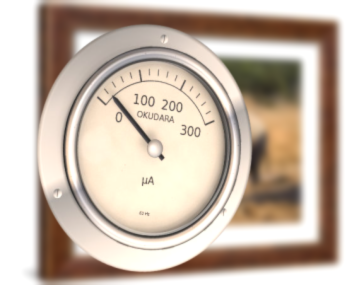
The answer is 20 µA
